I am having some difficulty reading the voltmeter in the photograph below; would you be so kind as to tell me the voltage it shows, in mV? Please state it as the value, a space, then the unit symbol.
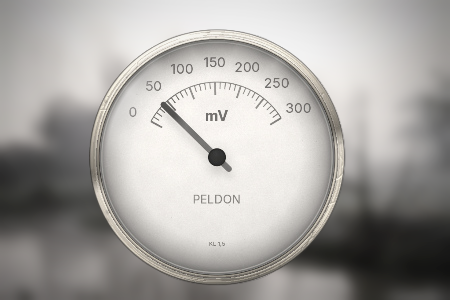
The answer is 40 mV
